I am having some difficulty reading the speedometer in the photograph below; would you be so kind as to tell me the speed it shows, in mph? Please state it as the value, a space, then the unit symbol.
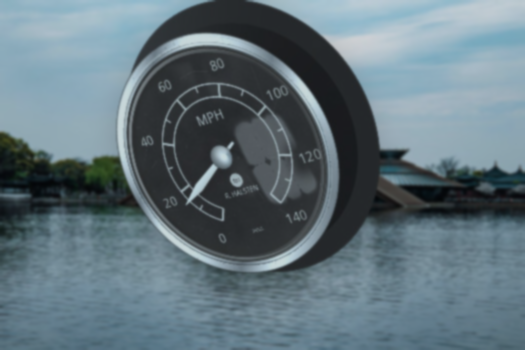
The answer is 15 mph
